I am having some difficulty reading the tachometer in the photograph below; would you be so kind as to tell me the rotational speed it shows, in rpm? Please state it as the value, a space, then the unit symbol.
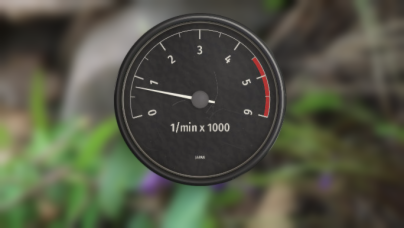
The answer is 750 rpm
